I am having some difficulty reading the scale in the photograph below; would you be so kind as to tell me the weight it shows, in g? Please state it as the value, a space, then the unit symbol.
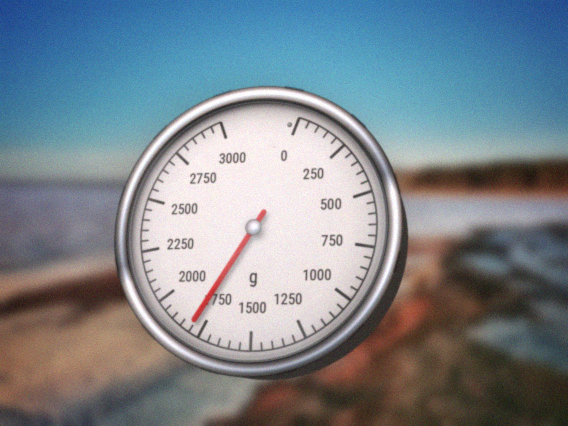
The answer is 1800 g
